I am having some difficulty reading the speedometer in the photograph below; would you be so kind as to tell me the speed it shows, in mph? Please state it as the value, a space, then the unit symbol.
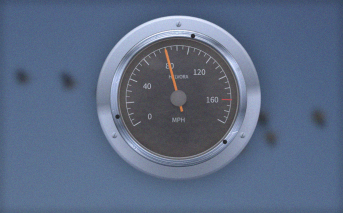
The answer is 80 mph
